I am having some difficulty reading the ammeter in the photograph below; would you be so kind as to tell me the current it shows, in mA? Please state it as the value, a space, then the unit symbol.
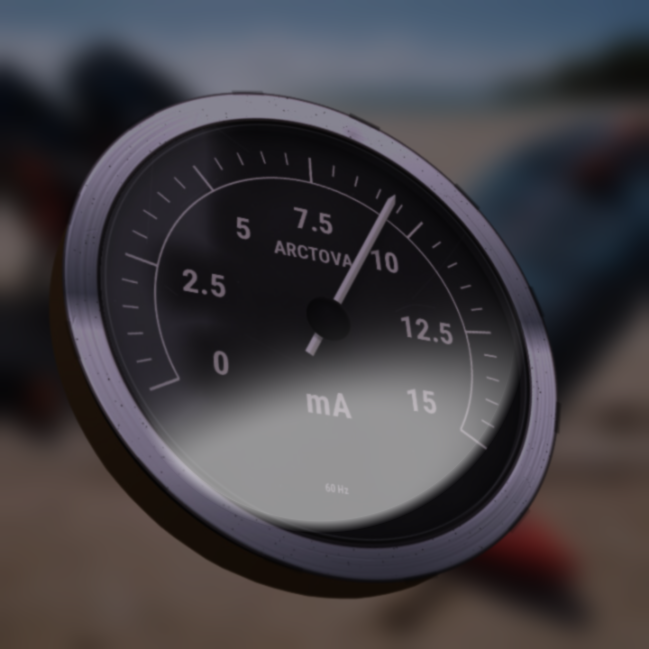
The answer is 9.25 mA
